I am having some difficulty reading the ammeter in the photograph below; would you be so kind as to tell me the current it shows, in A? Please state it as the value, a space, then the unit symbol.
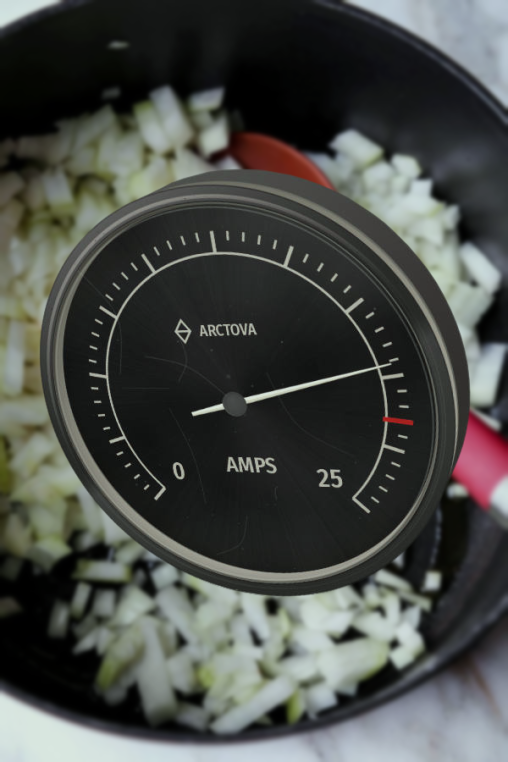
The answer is 19.5 A
